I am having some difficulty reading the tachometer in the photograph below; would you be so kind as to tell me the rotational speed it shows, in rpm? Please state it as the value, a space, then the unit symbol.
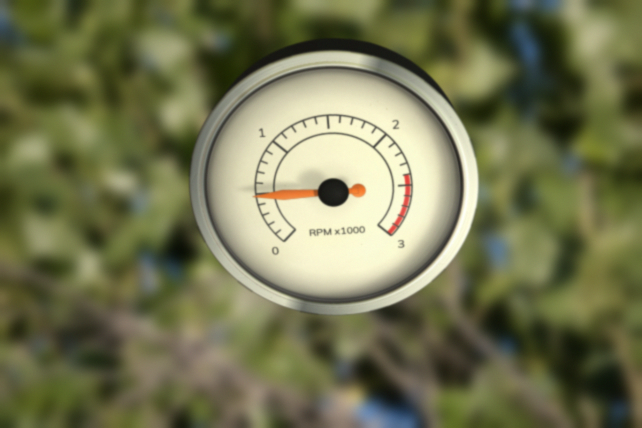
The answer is 500 rpm
